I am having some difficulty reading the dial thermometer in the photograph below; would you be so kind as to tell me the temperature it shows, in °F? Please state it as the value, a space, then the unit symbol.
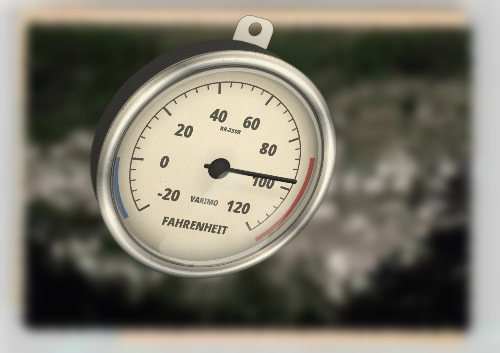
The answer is 96 °F
